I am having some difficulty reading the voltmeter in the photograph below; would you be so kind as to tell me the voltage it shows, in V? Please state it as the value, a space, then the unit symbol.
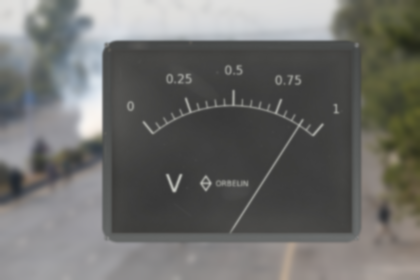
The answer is 0.9 V
